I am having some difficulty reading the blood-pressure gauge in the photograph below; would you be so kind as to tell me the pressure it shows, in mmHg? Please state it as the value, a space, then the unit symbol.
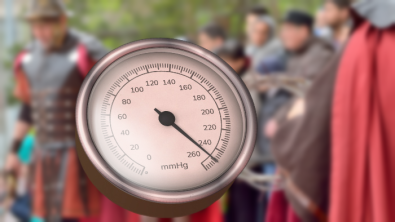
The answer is 250 mmHg
